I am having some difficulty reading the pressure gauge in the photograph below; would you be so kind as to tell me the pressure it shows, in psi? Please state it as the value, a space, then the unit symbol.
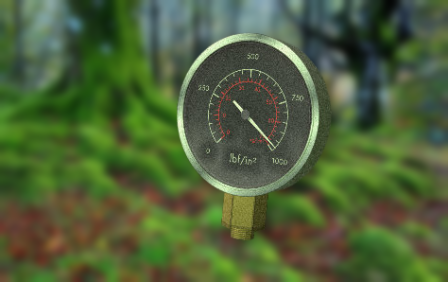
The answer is 975 psi
